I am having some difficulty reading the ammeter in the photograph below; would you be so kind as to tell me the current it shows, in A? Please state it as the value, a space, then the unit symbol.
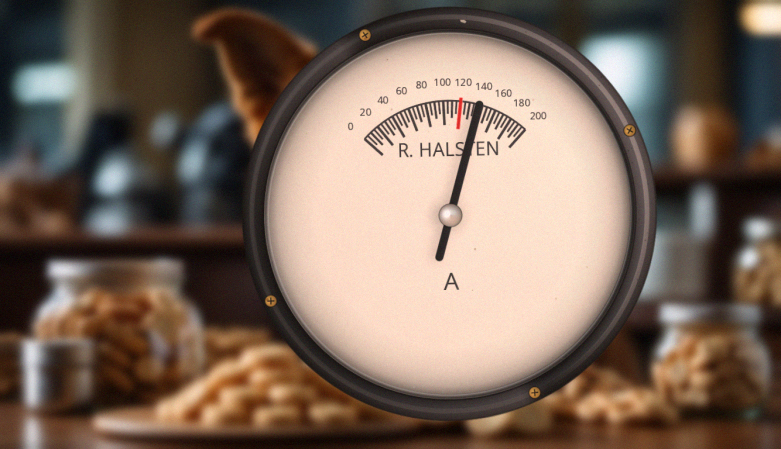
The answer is 140 A
